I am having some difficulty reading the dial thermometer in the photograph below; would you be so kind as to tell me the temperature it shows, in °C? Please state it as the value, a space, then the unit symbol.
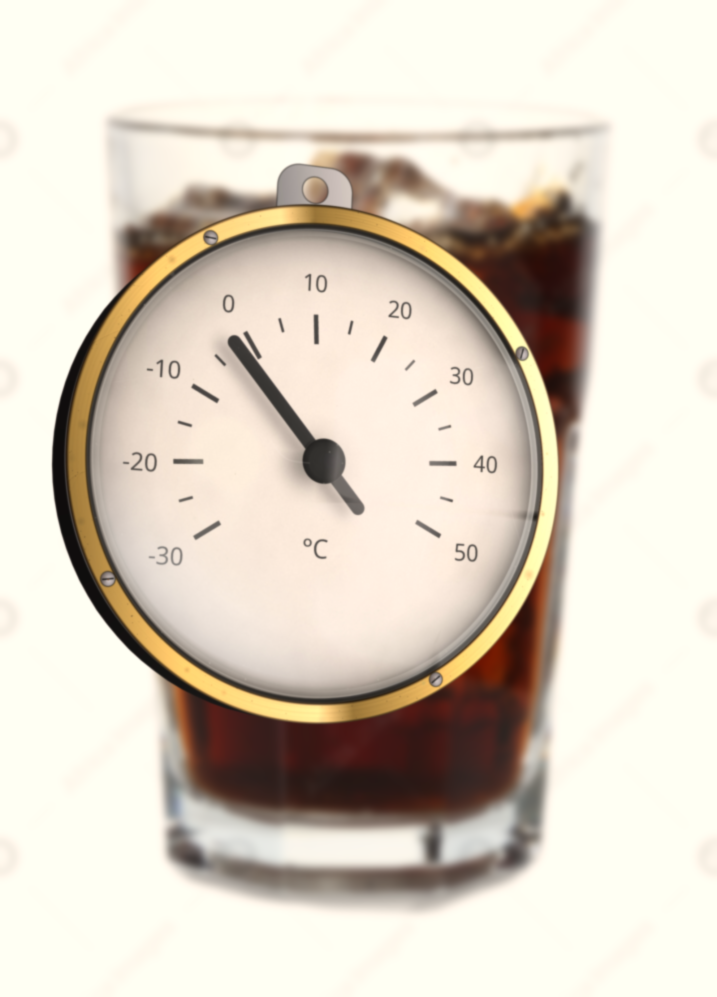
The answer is -2.5 °C
